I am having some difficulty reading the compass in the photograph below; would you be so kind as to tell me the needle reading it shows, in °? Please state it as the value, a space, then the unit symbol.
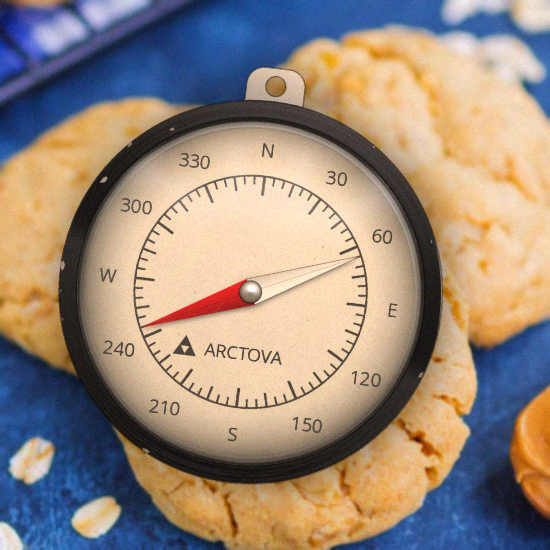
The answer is 245 °
